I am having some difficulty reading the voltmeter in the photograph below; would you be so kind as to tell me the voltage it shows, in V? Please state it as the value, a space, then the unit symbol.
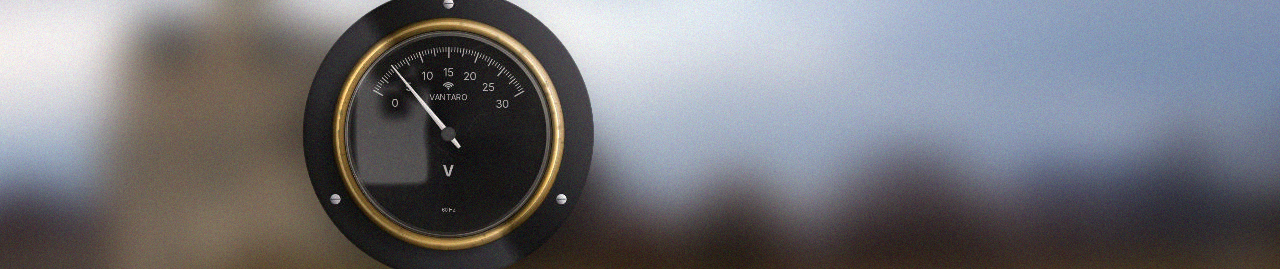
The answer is 5 V
